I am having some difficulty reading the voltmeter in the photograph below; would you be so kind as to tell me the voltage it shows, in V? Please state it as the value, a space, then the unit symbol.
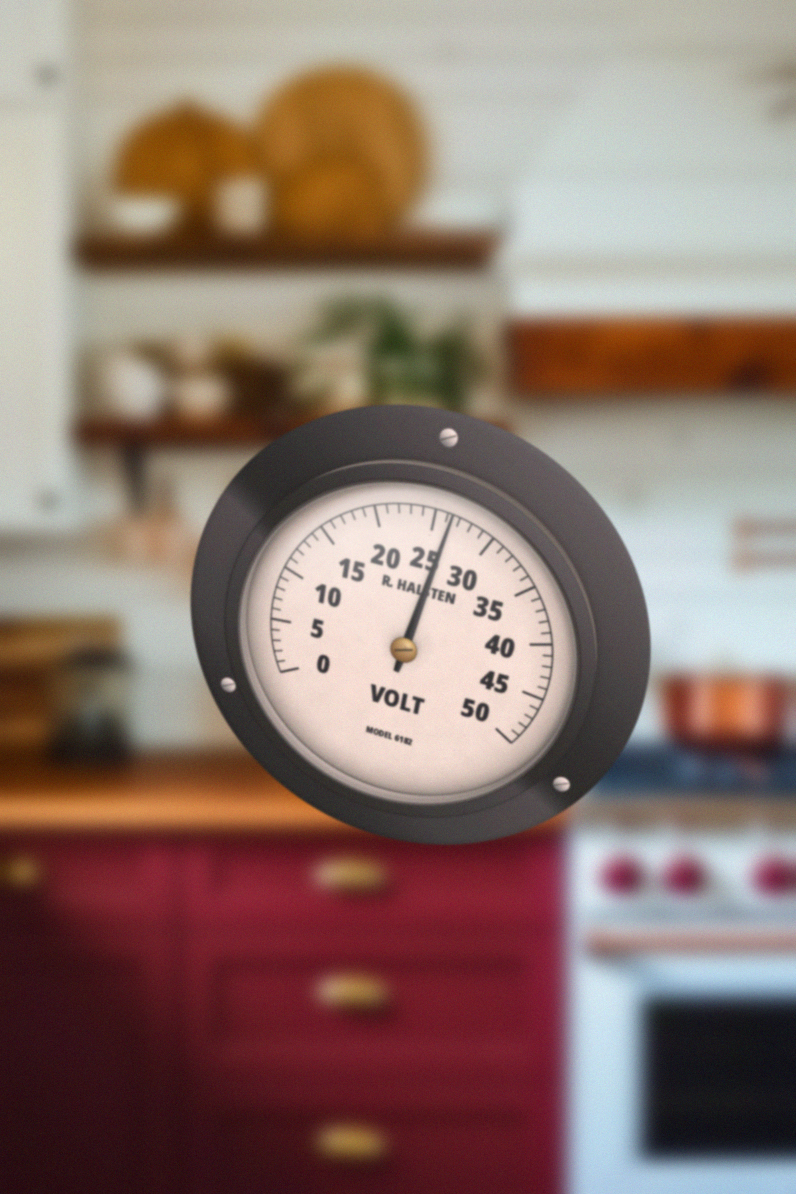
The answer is 26.5 V
